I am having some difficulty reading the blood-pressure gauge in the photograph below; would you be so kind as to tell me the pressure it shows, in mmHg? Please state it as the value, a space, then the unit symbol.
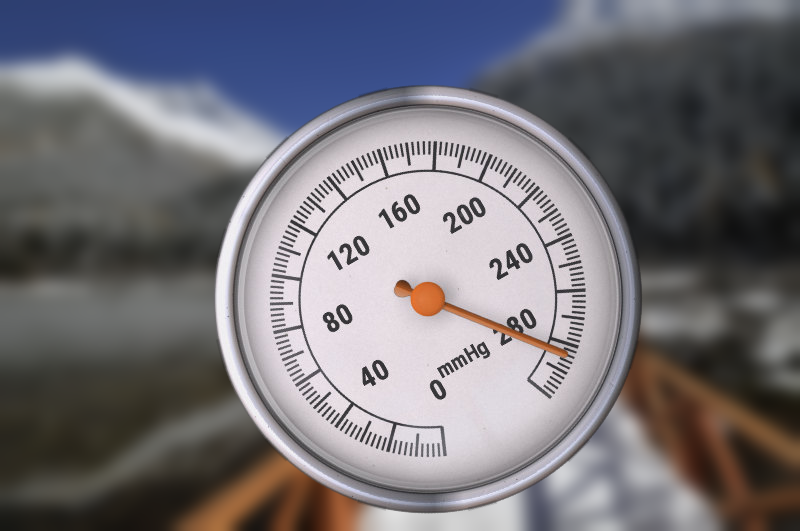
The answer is 284 mmHg
